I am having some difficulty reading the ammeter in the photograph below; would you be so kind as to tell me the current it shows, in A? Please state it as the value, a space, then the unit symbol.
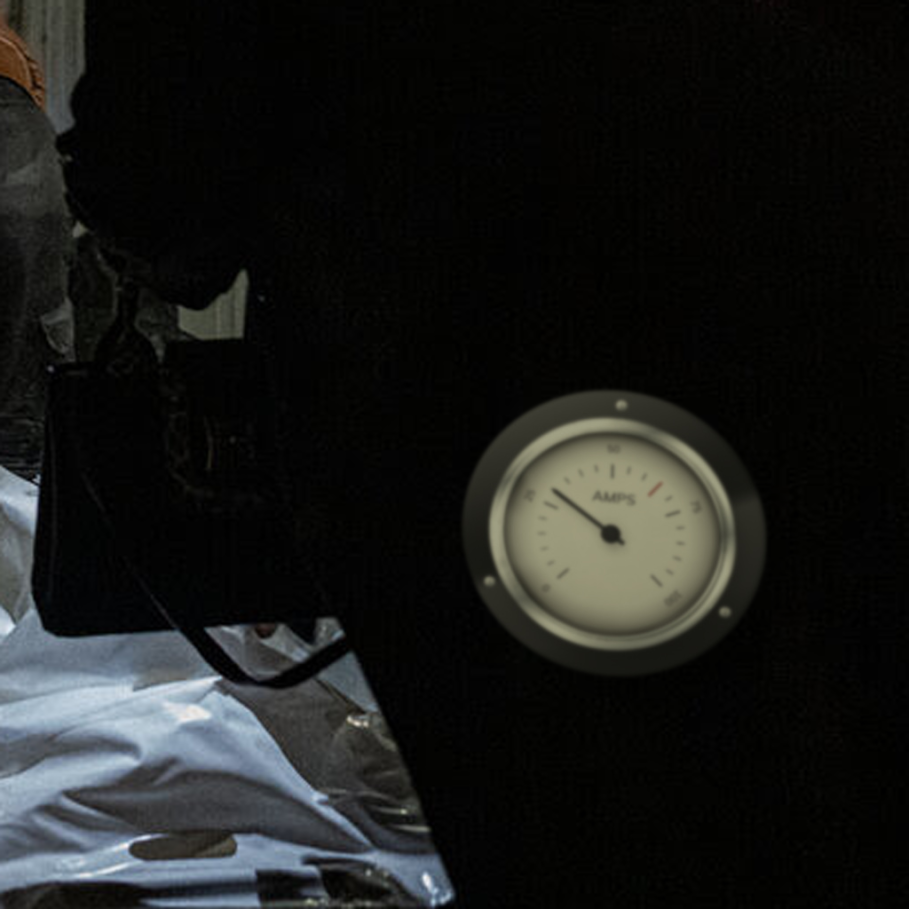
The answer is 30 A
